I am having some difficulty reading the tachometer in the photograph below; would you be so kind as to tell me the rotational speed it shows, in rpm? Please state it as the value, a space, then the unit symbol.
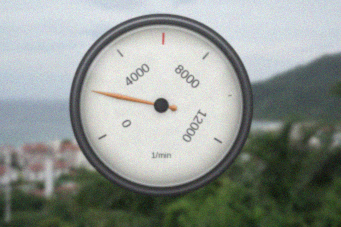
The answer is 2000 rpm
